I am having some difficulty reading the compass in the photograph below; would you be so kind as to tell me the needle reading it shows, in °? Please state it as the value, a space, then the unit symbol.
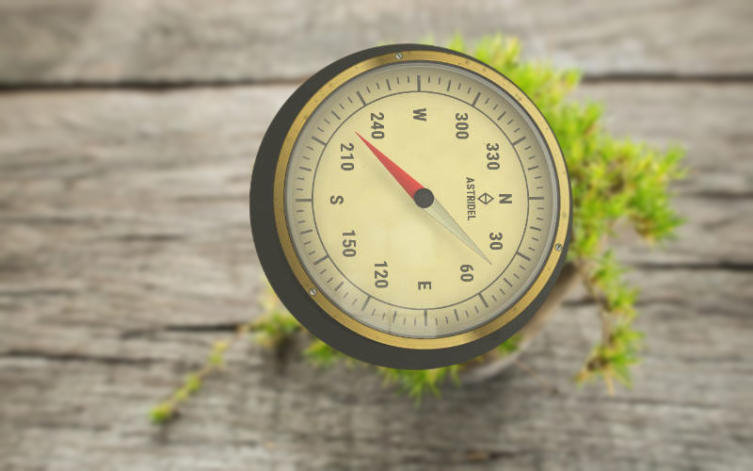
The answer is 225 °
